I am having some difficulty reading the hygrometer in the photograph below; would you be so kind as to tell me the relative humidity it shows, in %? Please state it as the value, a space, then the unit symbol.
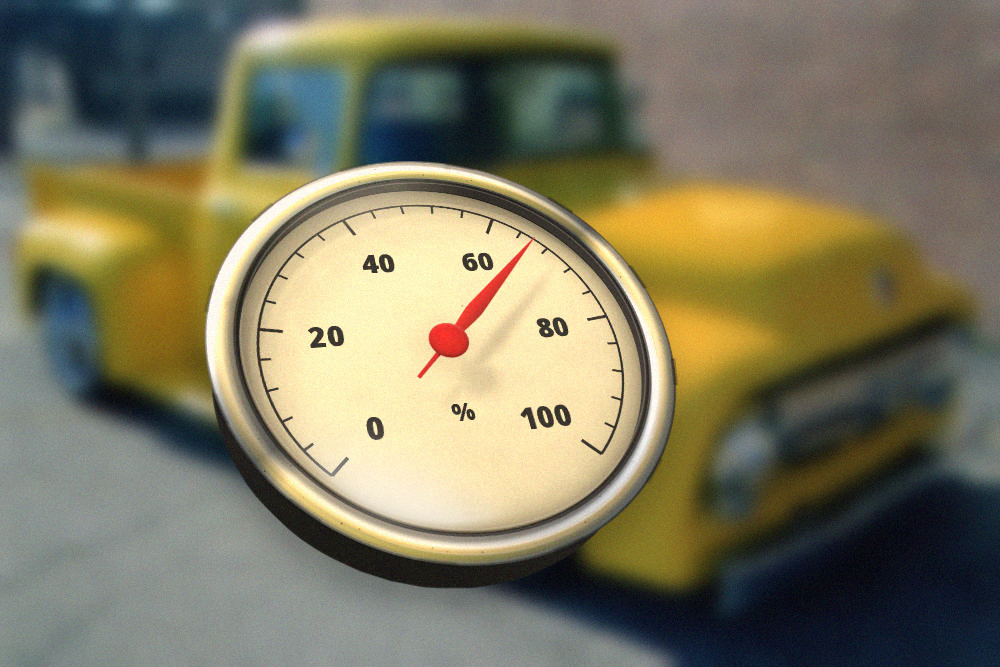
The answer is 66 %
